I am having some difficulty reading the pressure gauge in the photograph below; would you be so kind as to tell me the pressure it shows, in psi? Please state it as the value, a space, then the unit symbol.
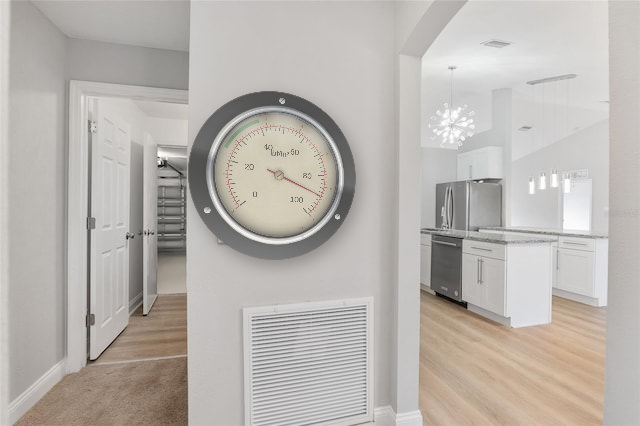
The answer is 90 psi
